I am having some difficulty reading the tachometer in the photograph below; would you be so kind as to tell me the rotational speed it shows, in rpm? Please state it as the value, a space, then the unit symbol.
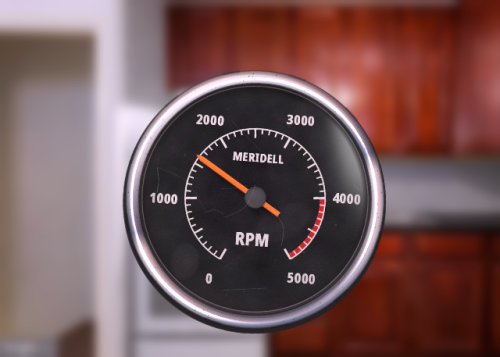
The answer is 1600 rpm
